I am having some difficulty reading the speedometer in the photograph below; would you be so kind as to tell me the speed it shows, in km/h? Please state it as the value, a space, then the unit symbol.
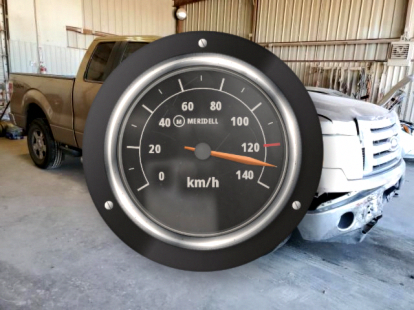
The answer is 130 km/h
